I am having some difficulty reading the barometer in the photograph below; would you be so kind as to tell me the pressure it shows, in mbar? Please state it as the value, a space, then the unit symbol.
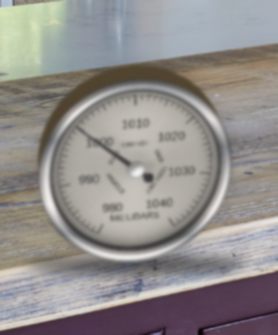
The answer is 1000 mbar
